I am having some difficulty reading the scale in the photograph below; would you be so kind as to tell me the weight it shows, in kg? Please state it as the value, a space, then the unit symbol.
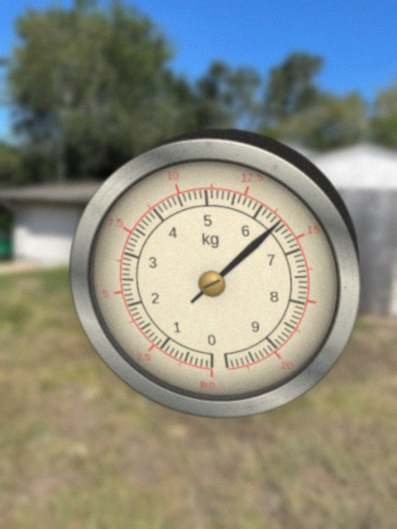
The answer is 6.4 kg
